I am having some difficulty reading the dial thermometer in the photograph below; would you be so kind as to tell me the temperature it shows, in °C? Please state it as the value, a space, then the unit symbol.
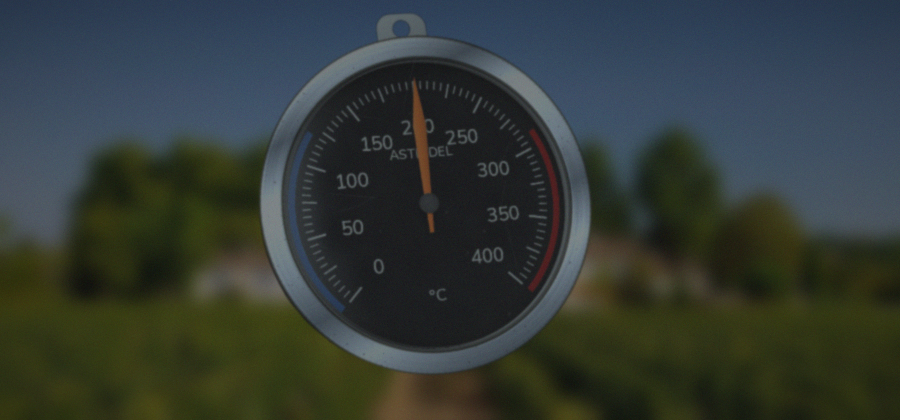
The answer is 200 °C
